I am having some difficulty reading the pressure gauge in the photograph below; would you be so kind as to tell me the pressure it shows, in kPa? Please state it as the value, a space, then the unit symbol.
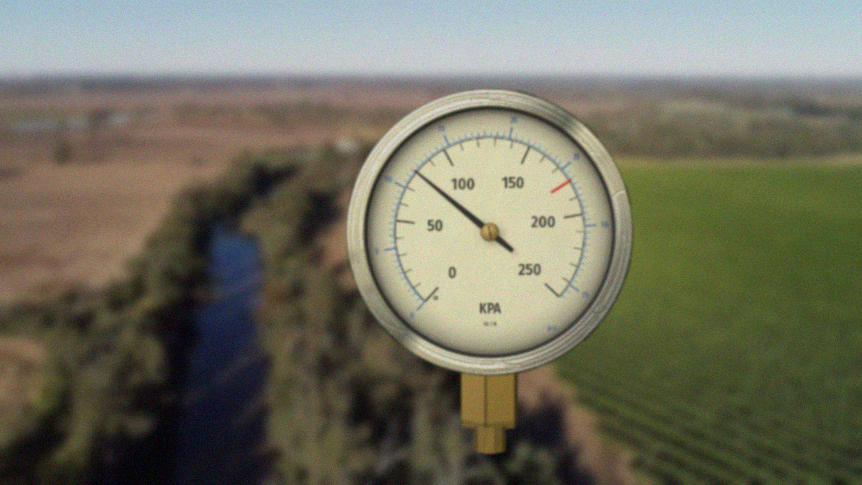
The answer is 80 kPa
